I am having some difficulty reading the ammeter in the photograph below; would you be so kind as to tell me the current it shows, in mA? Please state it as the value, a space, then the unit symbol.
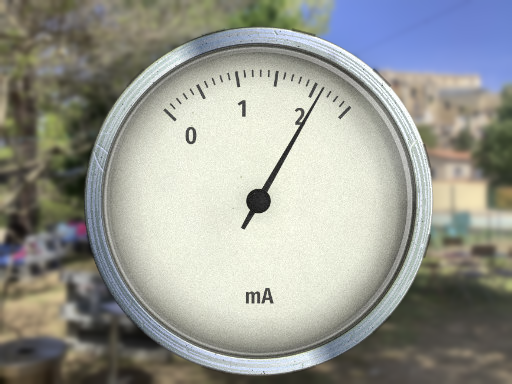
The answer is 2.1 mA
